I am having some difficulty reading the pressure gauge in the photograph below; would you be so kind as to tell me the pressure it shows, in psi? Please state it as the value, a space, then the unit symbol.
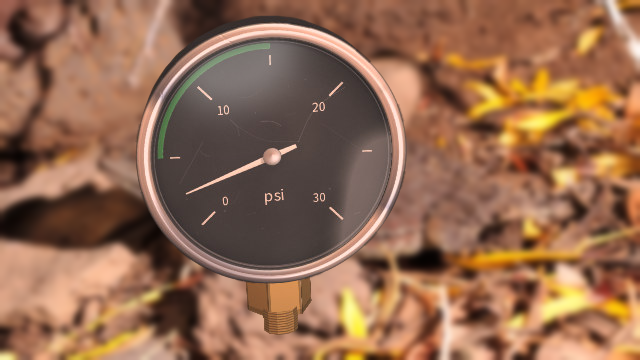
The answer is 2.5 psi
